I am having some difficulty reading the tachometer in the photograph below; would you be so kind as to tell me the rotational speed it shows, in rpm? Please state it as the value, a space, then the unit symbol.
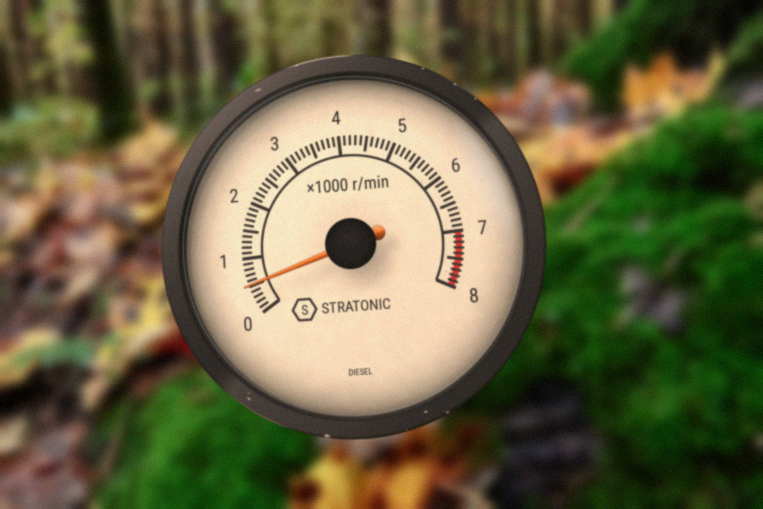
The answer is 500 rpm
